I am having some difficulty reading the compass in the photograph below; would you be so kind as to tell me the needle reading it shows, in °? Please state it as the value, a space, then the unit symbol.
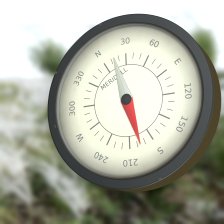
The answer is 195 °
